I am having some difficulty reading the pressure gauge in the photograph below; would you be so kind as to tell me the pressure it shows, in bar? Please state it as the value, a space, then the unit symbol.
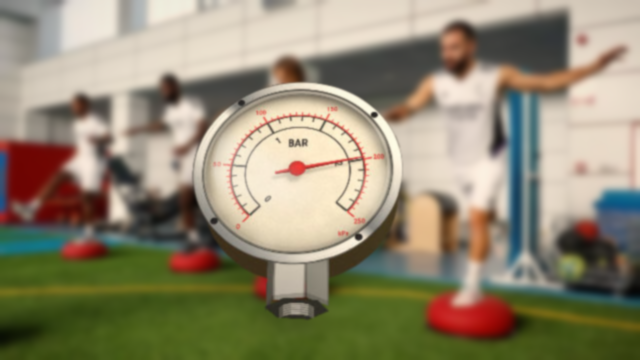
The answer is 2 bar
